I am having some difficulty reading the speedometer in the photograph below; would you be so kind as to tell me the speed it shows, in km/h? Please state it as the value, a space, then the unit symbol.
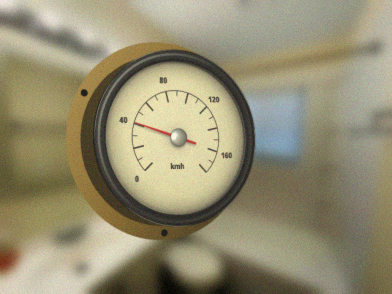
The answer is 40 km/h
